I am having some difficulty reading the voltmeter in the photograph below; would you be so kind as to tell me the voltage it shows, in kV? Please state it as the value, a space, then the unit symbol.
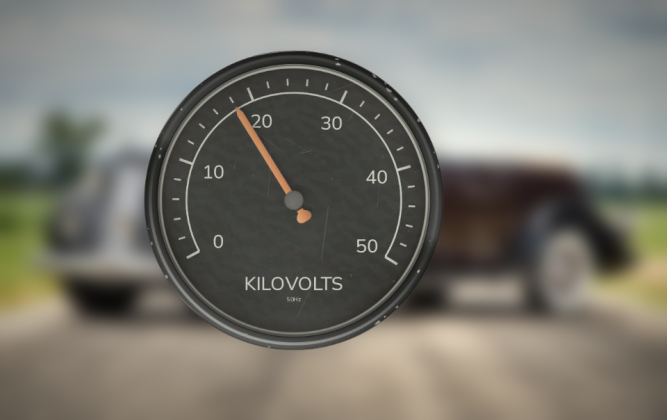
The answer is 18 kV
